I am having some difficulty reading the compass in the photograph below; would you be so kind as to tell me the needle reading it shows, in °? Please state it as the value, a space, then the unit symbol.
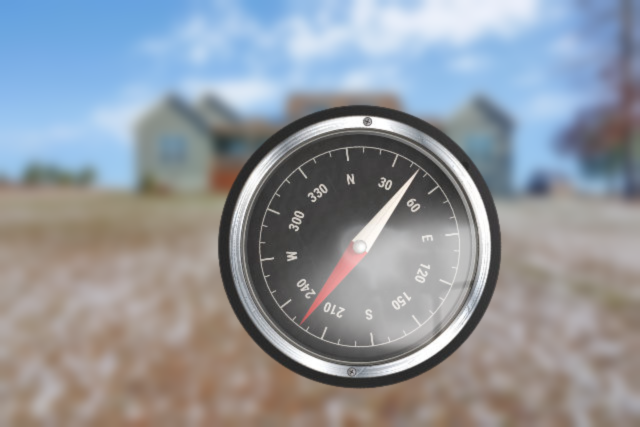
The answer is 225 °
